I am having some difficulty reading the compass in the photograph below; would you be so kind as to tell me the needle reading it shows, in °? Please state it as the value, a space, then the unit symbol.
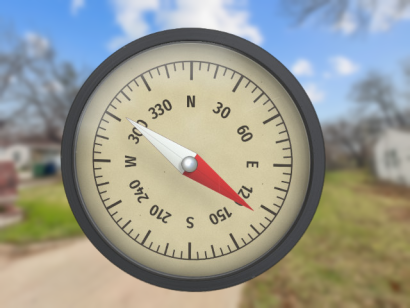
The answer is 125 °
